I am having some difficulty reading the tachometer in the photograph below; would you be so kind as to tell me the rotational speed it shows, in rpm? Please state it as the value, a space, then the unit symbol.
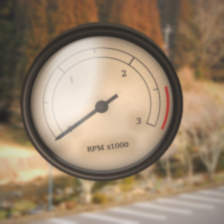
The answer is 0 rpm
